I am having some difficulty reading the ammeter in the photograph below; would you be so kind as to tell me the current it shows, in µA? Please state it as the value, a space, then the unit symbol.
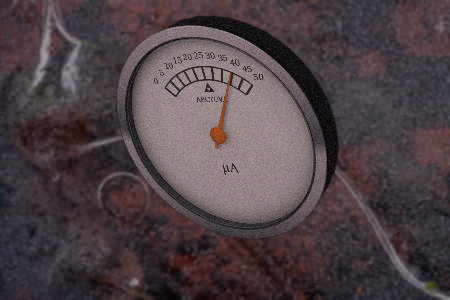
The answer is 40 µA
